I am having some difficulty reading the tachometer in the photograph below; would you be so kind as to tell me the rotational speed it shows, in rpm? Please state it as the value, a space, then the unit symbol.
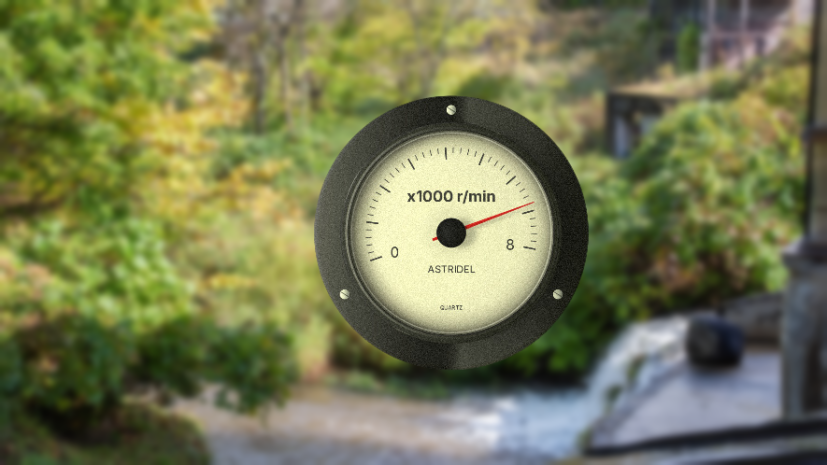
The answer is 6800 rpm
